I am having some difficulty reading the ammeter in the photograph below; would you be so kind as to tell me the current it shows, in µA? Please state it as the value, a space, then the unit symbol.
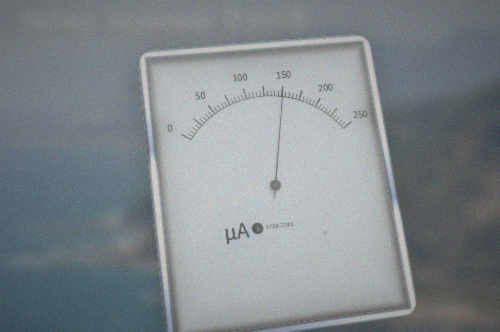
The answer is 150 µA
